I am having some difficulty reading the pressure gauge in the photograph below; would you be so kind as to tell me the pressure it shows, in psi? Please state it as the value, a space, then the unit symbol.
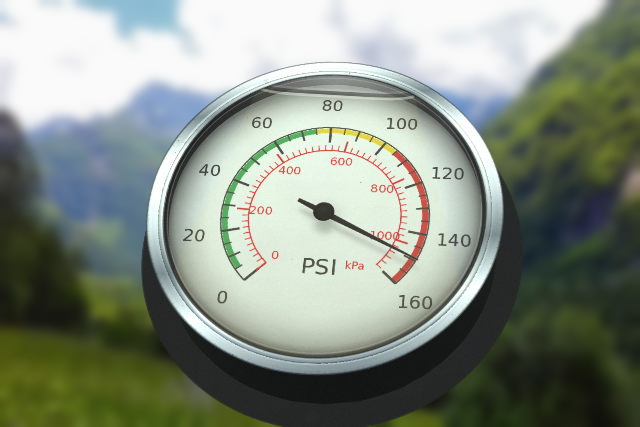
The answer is 150 psi
